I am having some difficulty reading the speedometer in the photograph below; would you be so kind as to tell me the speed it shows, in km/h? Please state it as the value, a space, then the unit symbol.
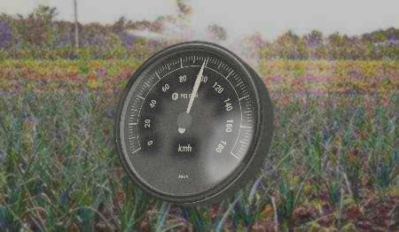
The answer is 100 km/h
